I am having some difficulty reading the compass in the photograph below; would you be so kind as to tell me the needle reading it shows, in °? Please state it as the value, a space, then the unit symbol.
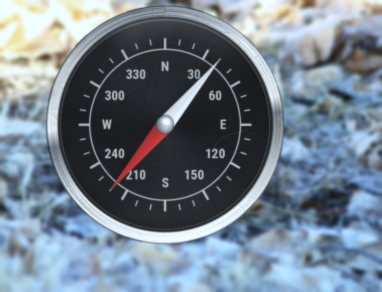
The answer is 220 °
